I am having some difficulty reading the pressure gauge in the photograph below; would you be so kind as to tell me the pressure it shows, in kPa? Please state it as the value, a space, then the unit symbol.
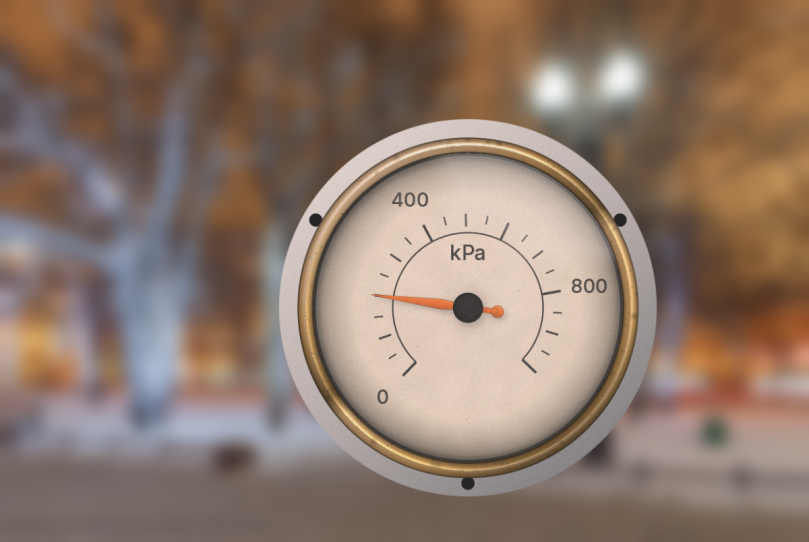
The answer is 200 kPa
